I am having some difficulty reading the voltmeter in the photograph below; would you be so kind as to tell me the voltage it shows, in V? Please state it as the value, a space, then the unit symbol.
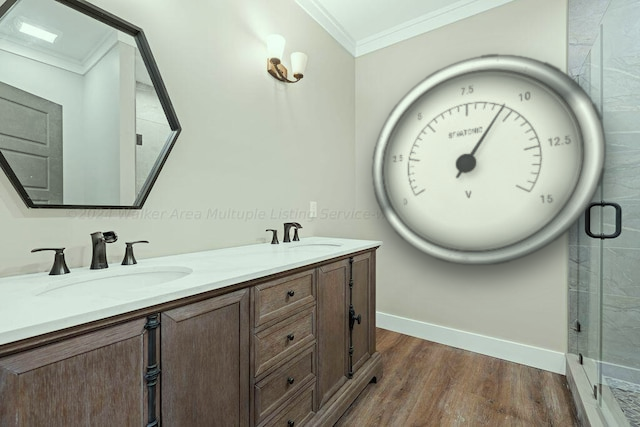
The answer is 9.5 V
